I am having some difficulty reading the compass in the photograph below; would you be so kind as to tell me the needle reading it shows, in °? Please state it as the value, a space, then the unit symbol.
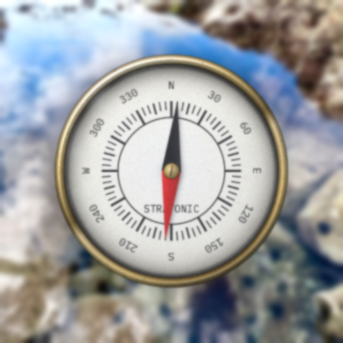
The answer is 185 °
